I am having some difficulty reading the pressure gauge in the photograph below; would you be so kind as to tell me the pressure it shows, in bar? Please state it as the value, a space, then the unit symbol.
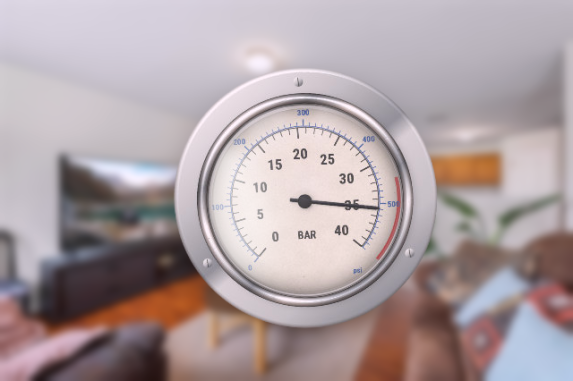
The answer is 35 bar
